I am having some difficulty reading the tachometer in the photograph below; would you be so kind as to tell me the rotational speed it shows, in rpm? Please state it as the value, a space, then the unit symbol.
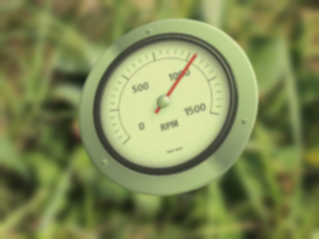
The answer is 1050 rpm
